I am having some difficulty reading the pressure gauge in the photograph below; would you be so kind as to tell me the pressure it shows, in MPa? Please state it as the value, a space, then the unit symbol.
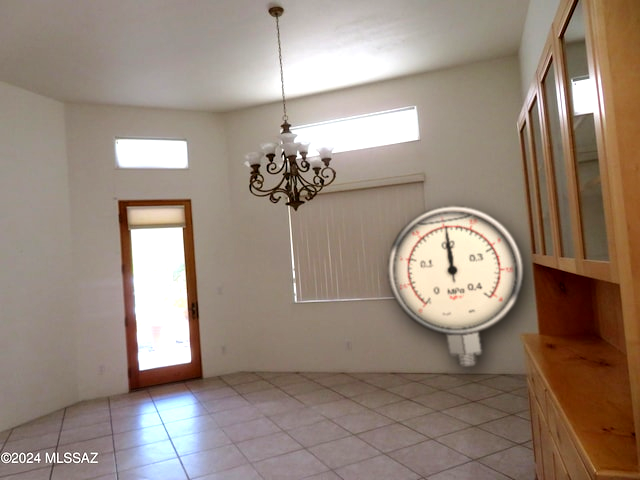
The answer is 0.2 MPa
